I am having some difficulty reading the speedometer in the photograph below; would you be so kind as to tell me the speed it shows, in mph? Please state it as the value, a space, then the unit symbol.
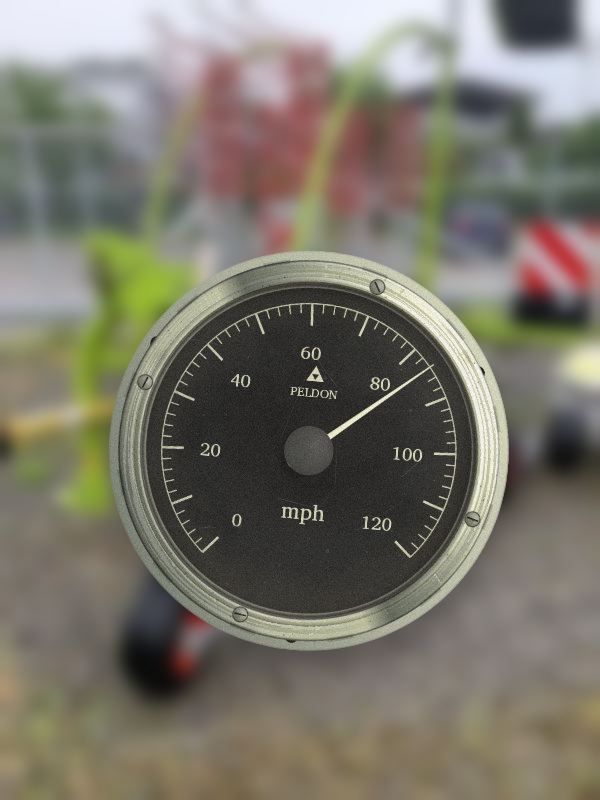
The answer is 84 mph
